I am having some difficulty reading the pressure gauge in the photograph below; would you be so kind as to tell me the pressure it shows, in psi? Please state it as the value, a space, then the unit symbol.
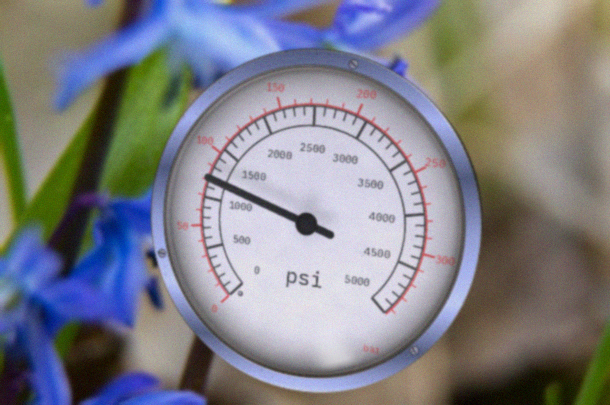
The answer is 1200 psi
